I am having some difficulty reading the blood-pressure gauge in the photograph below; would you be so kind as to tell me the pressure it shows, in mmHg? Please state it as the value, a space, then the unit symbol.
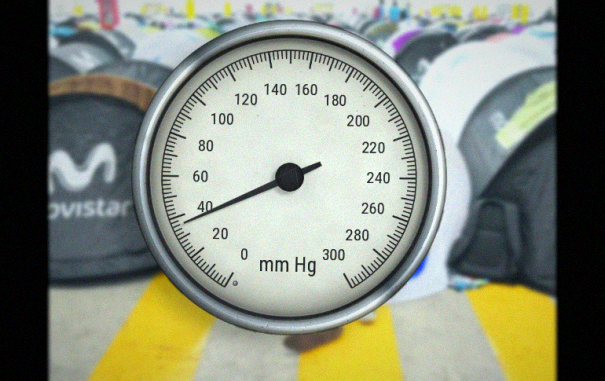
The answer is 36 mmHg
